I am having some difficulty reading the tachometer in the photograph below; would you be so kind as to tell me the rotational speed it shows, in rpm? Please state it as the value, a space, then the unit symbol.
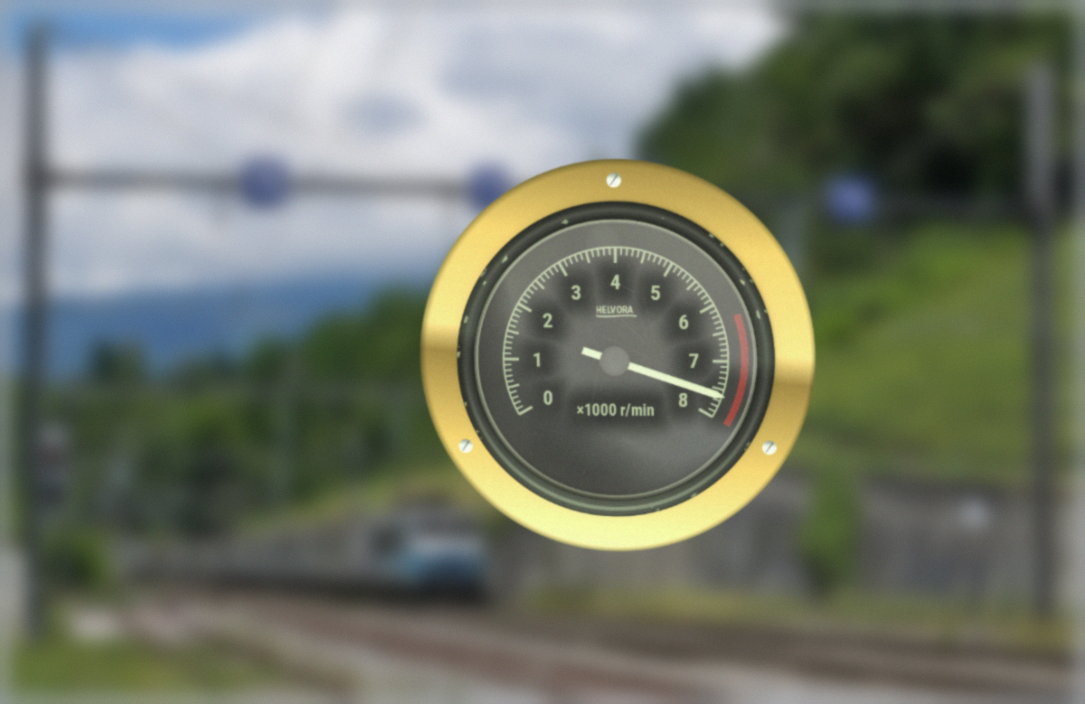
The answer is 7600 rpm
